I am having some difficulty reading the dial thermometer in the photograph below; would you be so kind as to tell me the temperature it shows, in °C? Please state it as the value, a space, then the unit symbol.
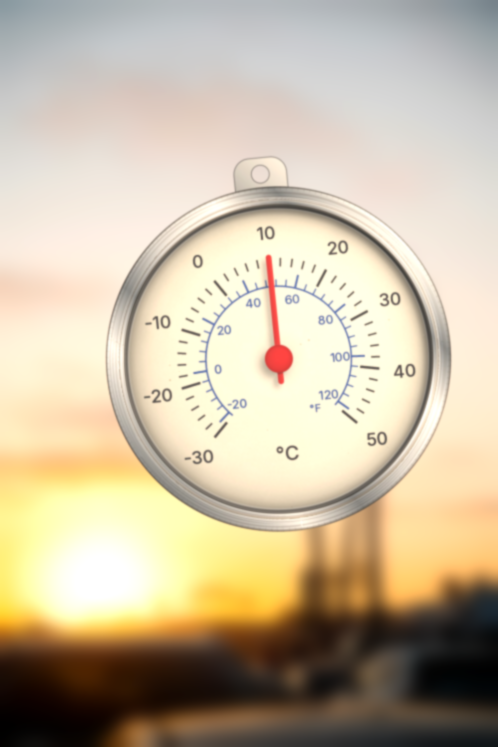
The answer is 10 °C
